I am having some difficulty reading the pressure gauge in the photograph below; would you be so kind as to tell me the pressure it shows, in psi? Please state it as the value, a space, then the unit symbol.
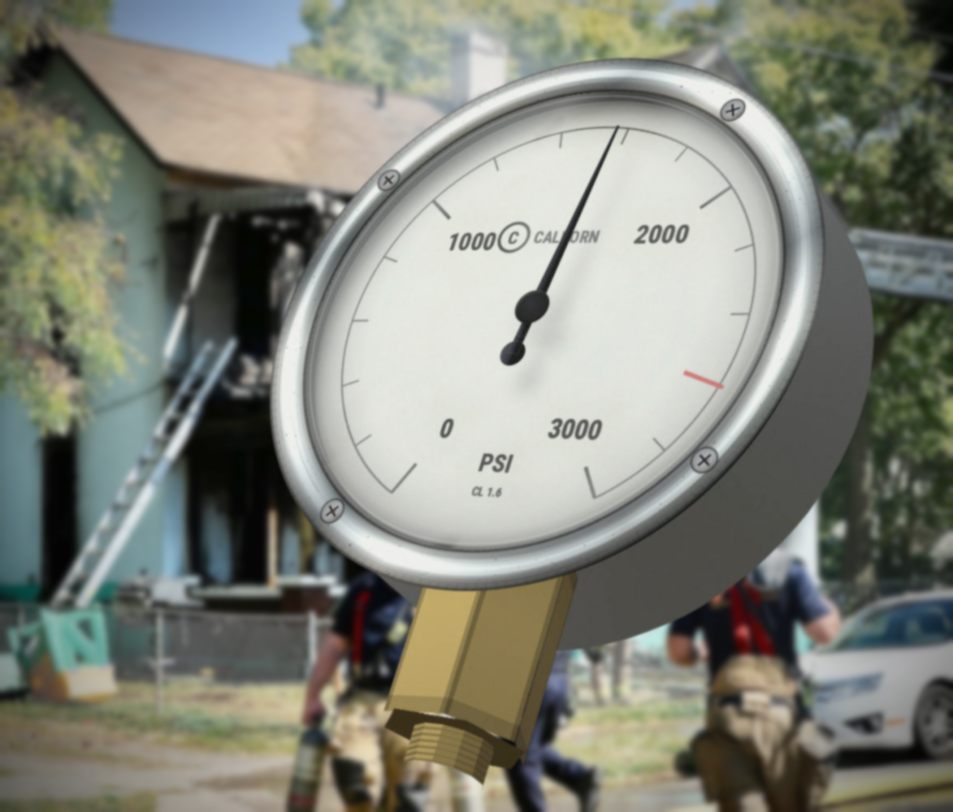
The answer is 1600 psi
